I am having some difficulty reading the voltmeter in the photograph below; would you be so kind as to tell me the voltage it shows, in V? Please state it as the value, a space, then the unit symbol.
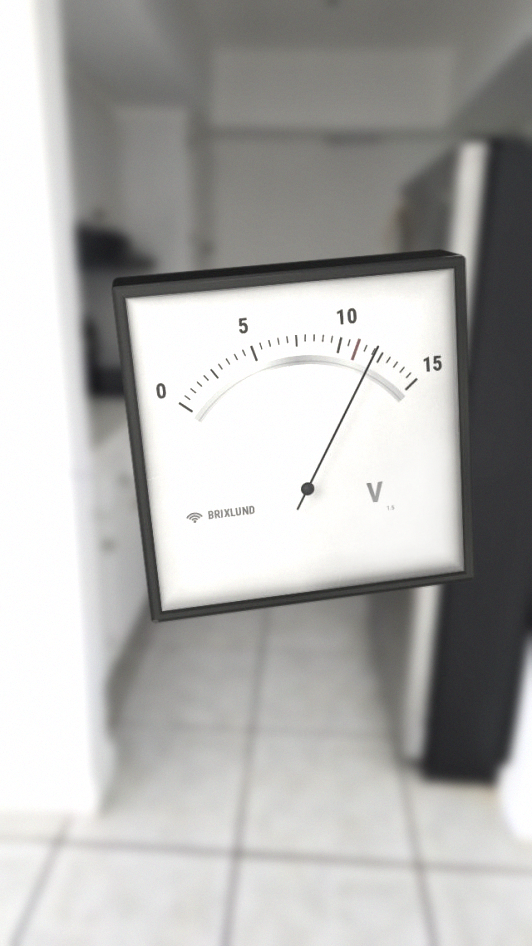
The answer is 12 V
